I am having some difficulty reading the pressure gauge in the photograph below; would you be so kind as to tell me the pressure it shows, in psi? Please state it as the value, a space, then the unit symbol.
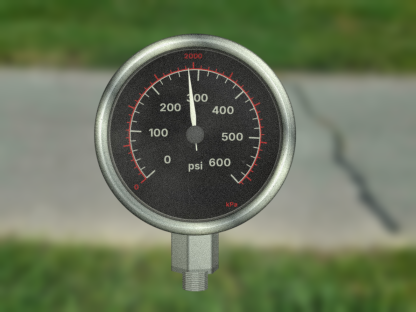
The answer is 280 psi
